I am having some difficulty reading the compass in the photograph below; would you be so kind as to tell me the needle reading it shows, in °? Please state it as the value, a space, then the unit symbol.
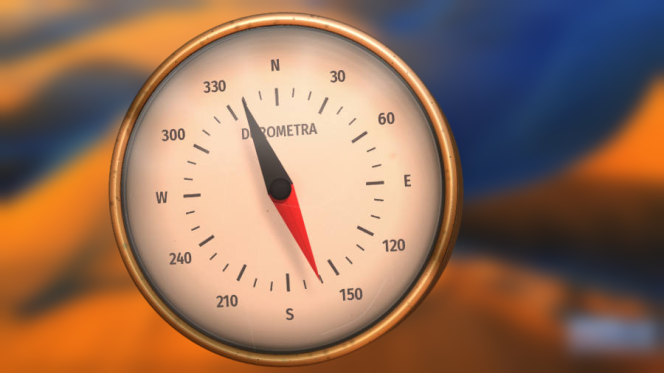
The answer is 160 °
